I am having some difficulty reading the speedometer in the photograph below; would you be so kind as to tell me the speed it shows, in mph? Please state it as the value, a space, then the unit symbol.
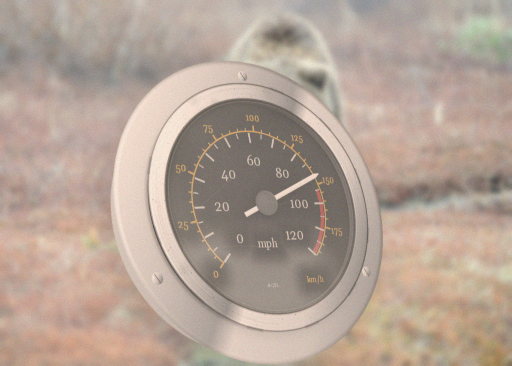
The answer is 90 mph
